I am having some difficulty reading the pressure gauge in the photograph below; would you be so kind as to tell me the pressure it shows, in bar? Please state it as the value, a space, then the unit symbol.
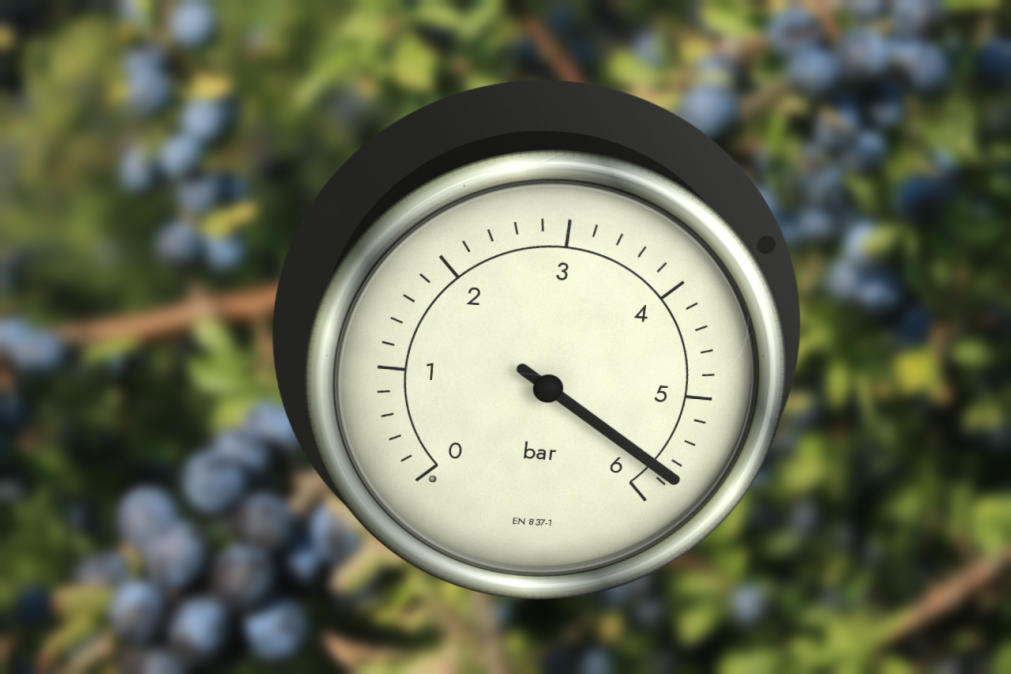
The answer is 5.7 bar
